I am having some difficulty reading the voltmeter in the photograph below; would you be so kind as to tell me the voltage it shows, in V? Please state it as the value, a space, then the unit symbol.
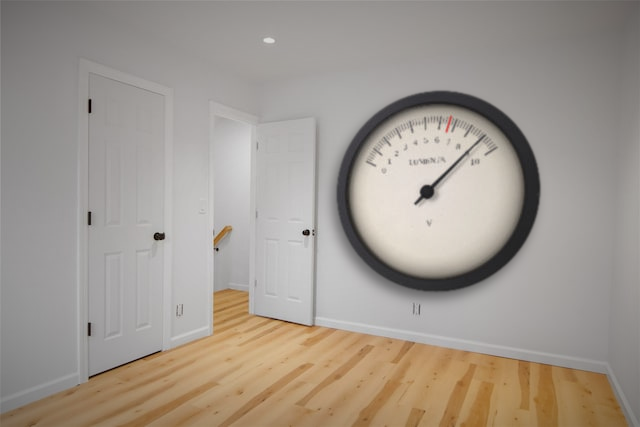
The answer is 9 V
